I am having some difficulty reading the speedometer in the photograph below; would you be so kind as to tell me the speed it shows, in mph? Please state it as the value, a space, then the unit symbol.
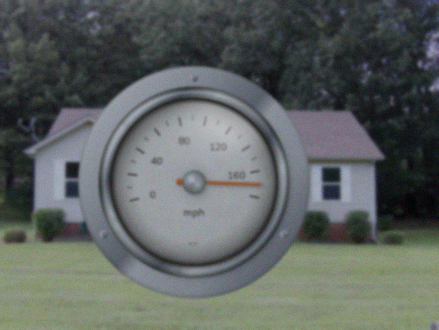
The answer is 170 mph
